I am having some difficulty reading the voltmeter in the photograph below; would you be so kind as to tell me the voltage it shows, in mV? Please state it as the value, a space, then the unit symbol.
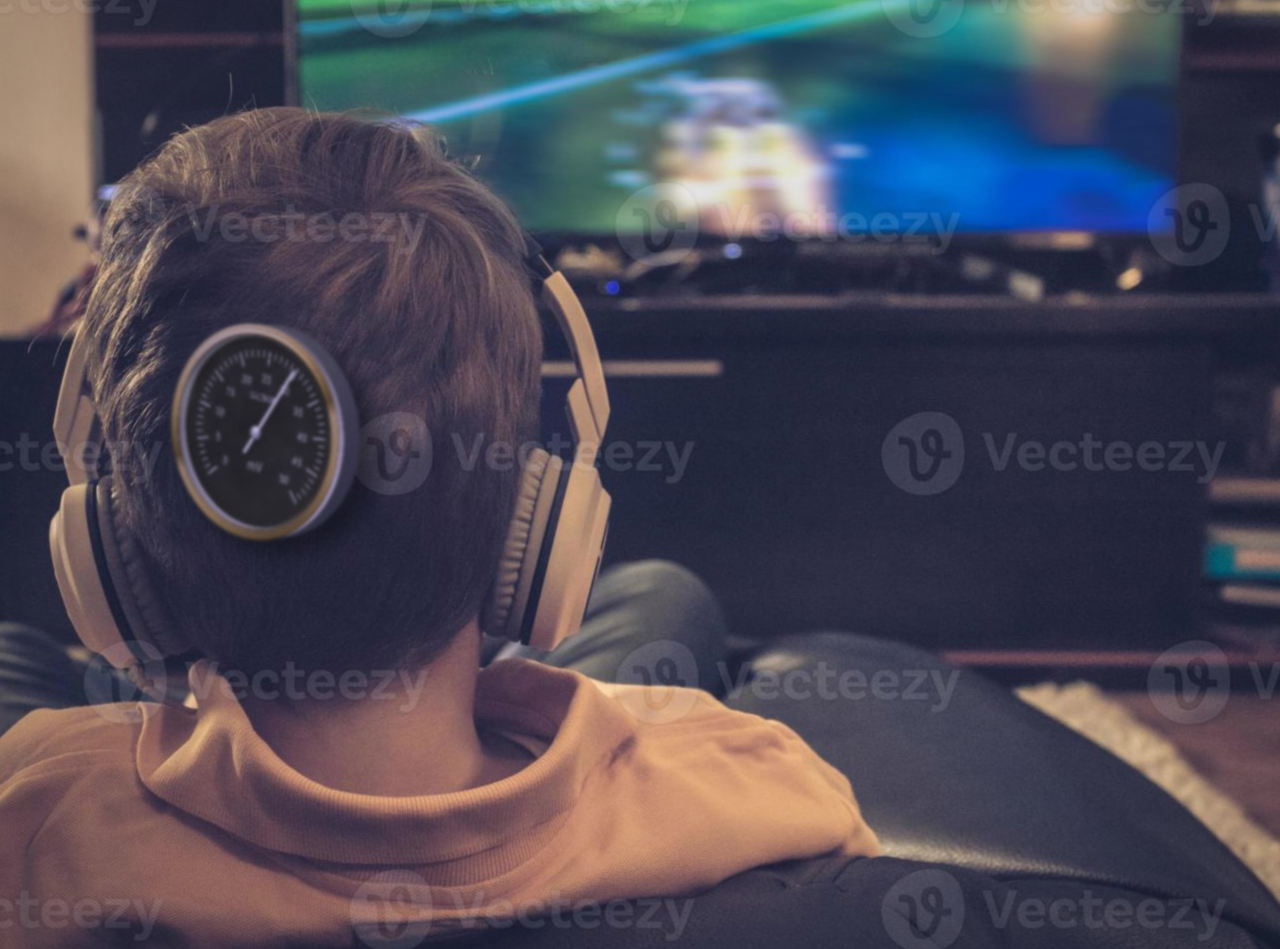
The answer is 30 mV
